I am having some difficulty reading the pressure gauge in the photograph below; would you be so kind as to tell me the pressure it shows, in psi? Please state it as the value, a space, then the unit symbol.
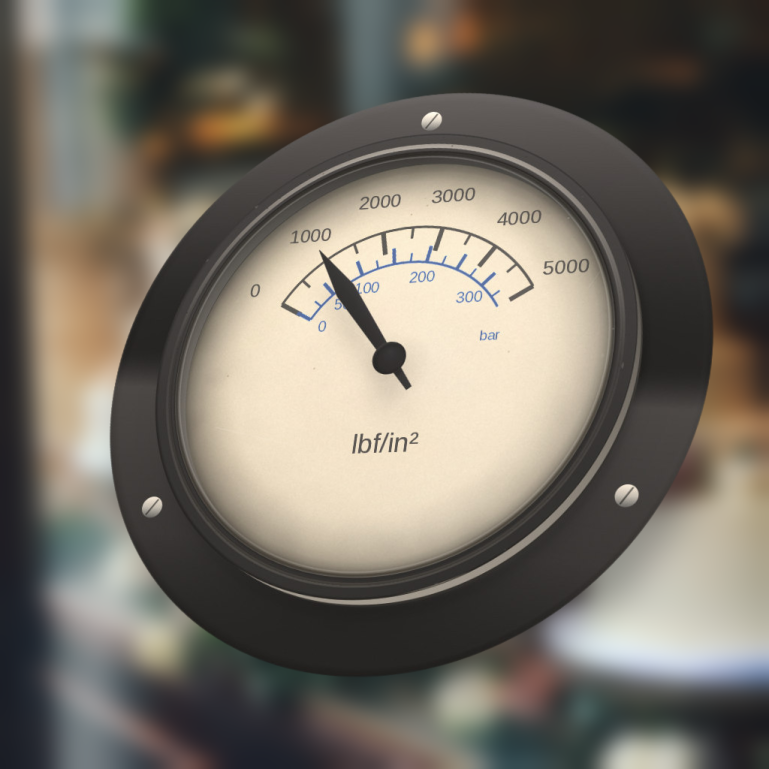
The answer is 1000 psi
